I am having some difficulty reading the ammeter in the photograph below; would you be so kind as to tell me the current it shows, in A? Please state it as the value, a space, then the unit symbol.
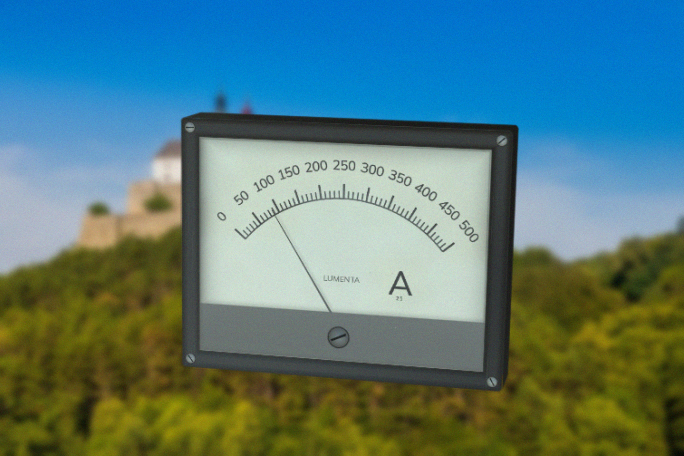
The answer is 90 A
